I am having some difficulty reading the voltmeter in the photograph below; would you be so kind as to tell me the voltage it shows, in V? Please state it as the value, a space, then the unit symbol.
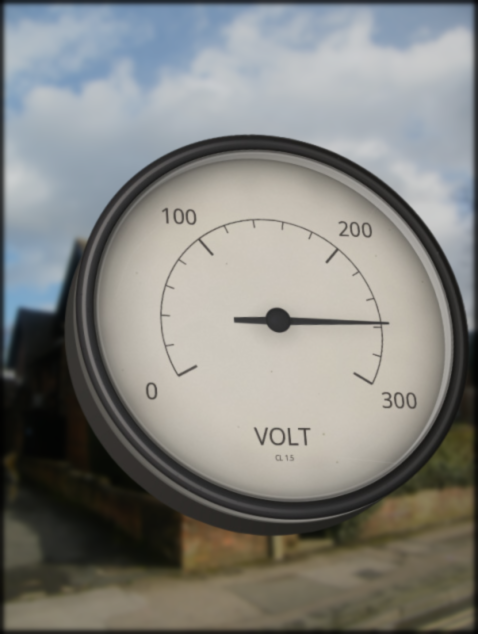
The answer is 260 V
